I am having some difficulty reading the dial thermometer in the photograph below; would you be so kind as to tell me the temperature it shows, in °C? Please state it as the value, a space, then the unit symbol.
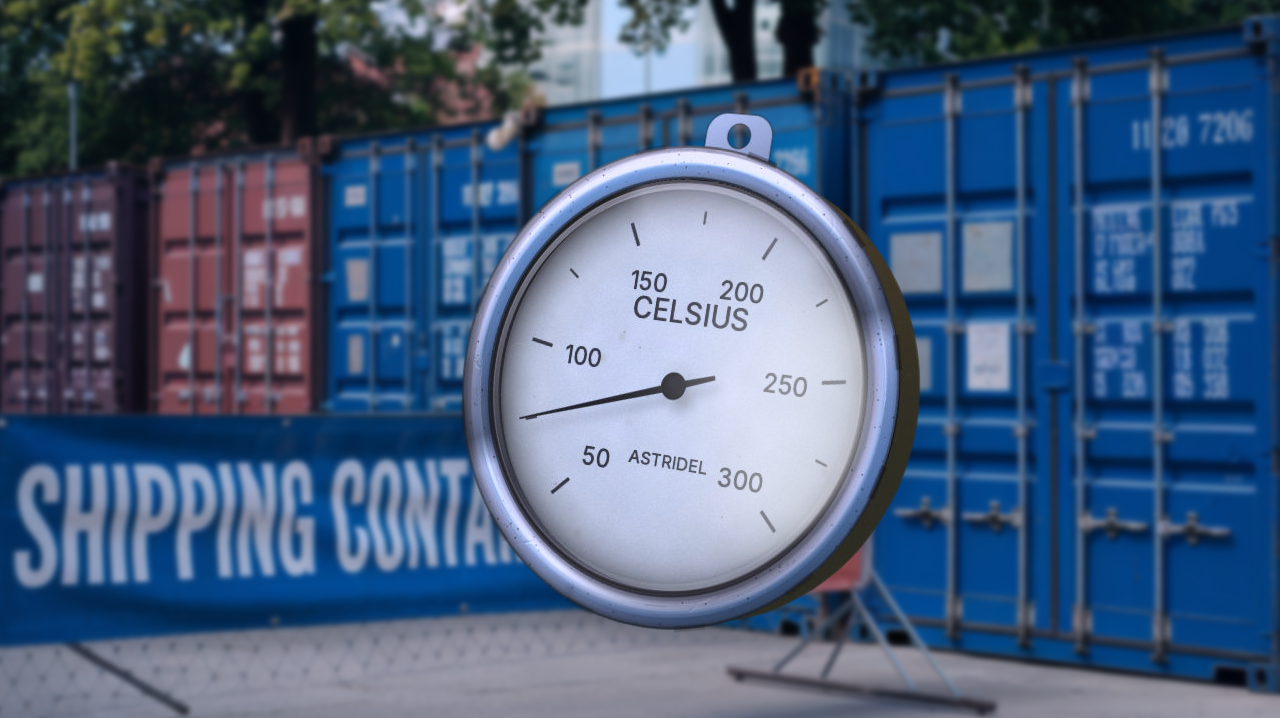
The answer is 75 °C
